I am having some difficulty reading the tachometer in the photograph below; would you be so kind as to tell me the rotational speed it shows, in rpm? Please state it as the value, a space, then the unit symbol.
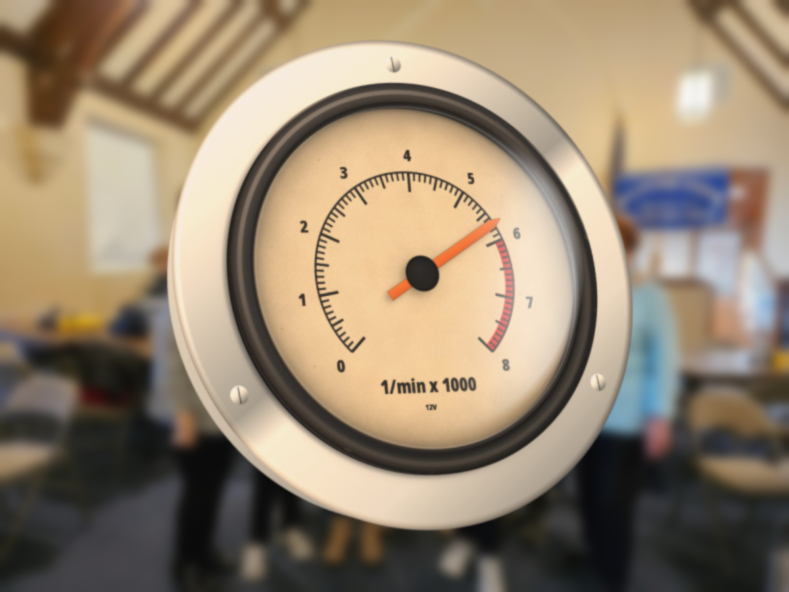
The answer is 5700 rpm
